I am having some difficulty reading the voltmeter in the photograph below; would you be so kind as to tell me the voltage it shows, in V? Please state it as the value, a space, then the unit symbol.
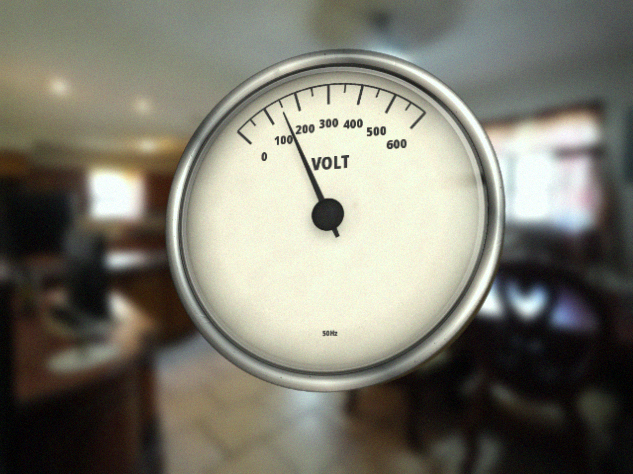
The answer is 150 V
